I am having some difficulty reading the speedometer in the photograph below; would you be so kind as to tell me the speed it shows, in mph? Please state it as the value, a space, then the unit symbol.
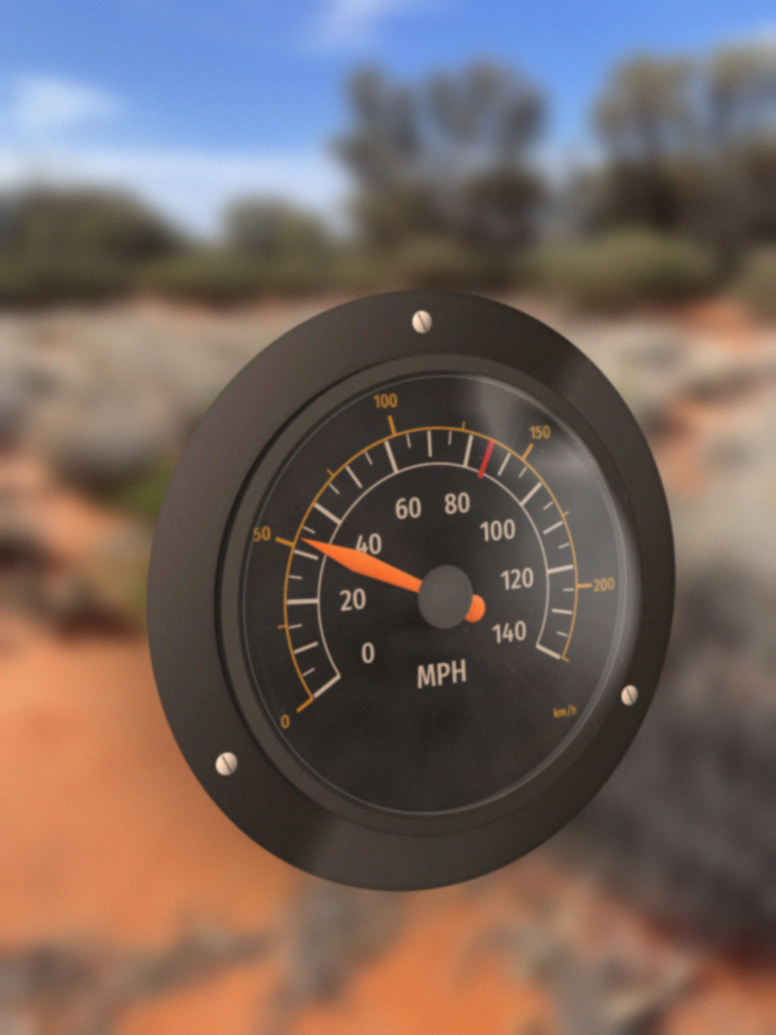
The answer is 32.5 mph
